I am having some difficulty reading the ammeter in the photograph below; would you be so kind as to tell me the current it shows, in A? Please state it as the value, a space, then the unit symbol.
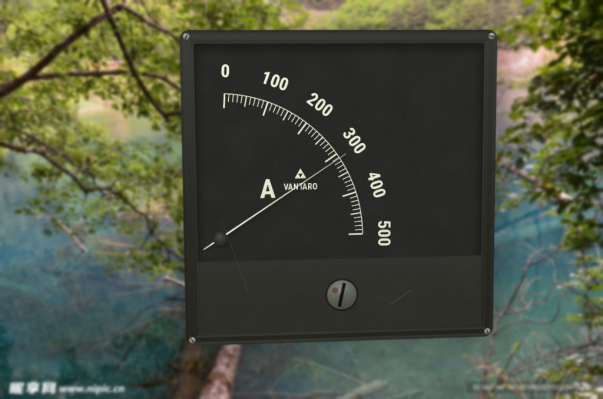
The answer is 310 A
